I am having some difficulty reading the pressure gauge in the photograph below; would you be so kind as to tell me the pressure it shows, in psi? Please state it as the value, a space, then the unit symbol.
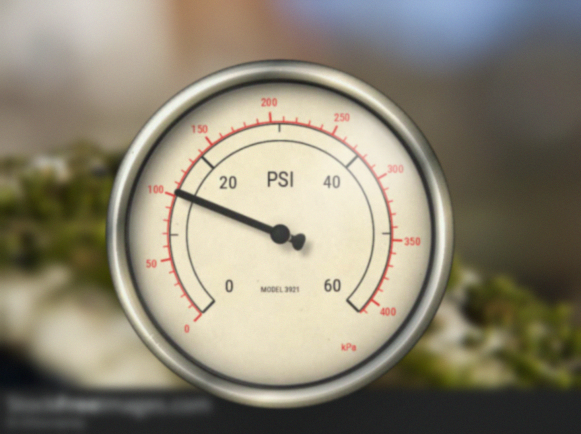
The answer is 15 psi
